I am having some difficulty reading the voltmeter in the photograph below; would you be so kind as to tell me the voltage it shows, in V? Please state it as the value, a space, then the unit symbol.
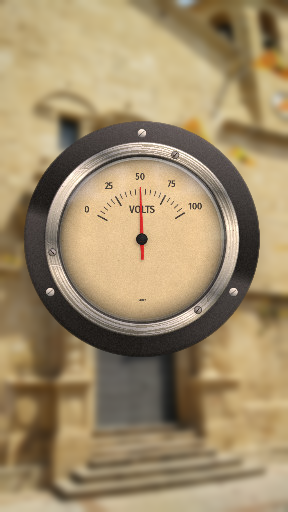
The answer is 50 V
